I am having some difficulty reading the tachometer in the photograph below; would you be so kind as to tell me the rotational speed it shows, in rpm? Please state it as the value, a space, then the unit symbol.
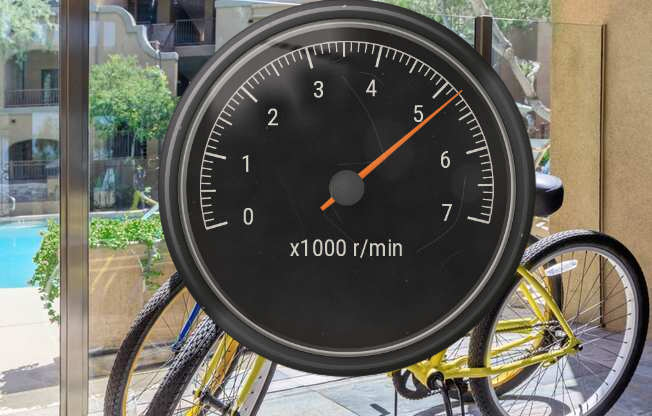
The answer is 5200 rpm
